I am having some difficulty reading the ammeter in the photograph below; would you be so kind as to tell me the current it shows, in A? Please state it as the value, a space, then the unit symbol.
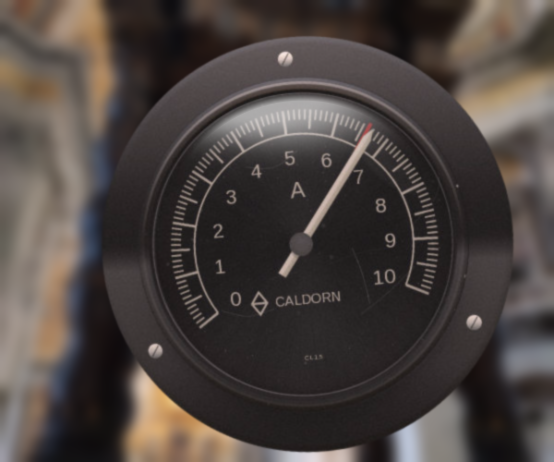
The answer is 6.7 A
